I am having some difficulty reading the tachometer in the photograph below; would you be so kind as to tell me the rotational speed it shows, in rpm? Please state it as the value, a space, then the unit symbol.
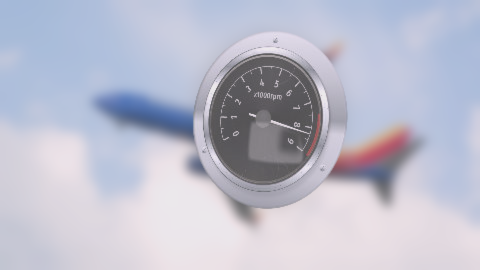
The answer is 8250 rpm
